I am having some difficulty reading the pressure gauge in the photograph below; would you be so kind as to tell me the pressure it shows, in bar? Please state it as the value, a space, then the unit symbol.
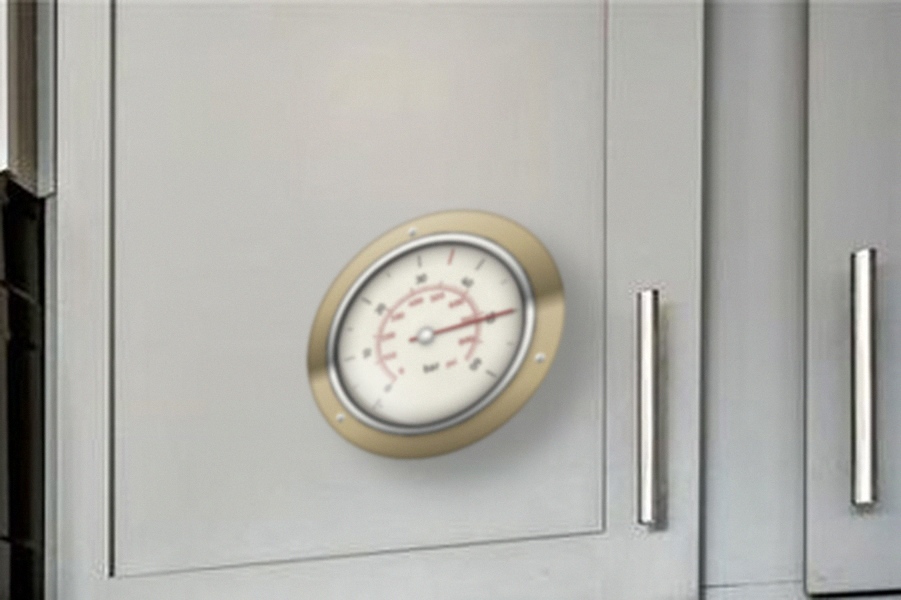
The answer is 50 bar
